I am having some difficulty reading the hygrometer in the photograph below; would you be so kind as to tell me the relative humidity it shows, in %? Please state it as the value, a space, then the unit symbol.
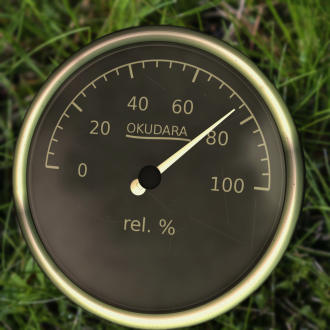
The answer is 76 %
